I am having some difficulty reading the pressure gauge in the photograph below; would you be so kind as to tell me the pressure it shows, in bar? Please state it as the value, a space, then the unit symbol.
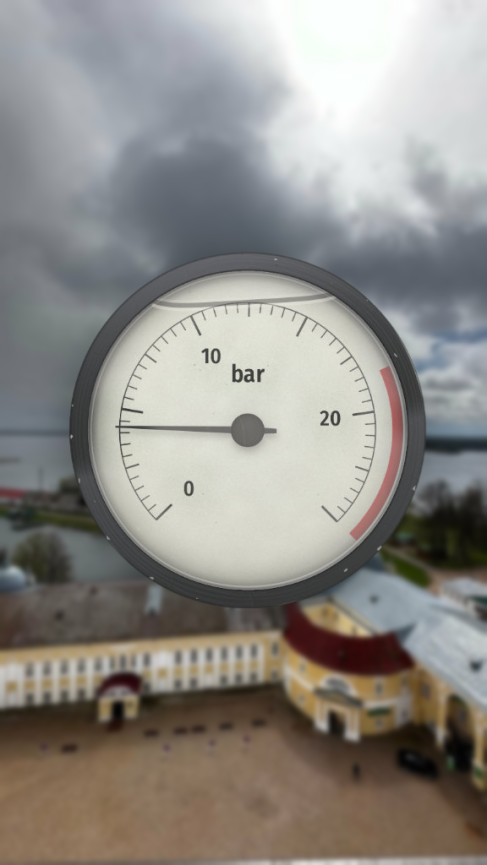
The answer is 4.25 bar
